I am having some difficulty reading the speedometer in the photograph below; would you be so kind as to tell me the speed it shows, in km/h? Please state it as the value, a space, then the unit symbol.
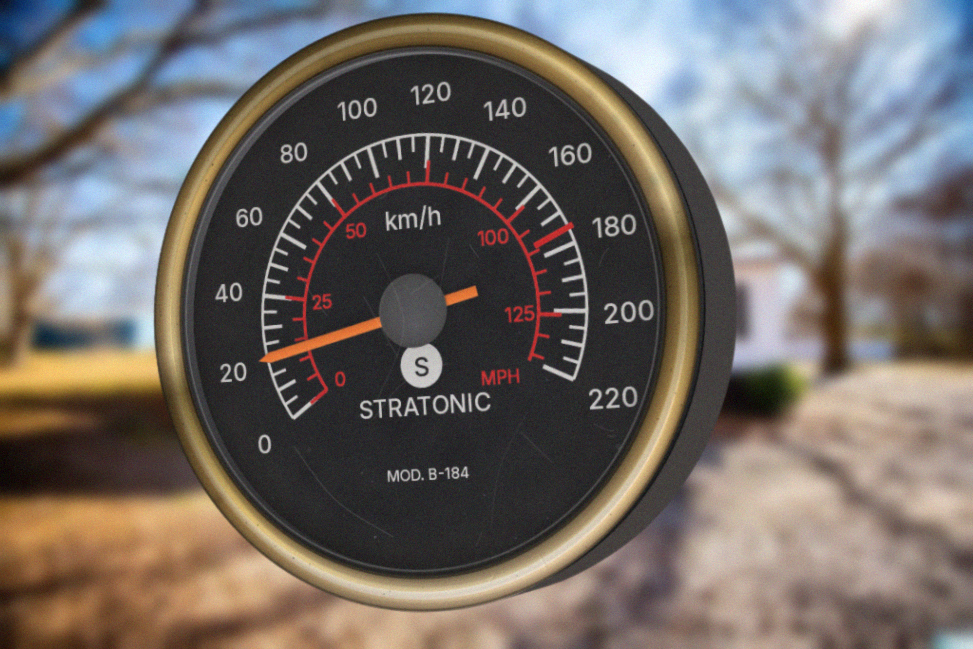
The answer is 20 km/h
